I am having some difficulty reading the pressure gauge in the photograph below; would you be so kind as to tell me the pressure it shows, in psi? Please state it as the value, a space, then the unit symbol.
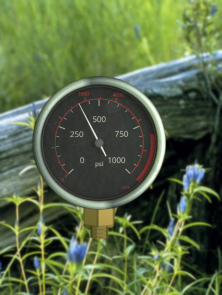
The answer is 400 psi
